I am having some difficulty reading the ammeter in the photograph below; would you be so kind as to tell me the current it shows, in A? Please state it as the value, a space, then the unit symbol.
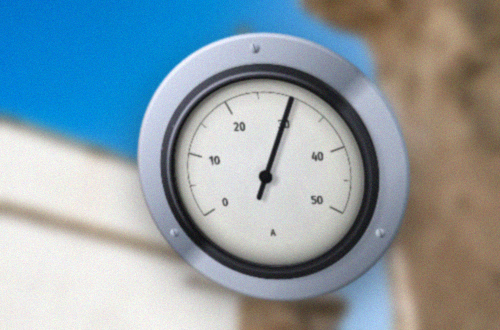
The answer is 30 A
